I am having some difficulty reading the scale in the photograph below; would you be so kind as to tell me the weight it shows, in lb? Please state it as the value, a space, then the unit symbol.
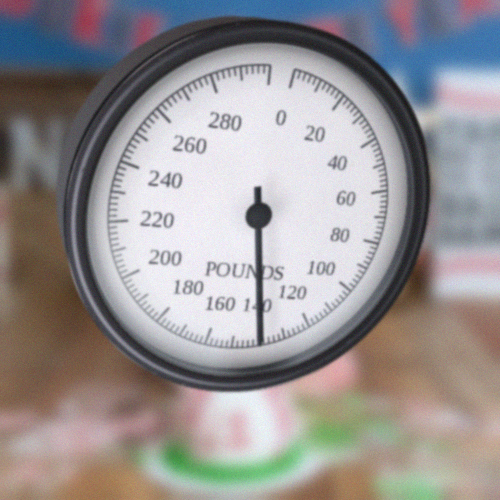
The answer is 140 lb
